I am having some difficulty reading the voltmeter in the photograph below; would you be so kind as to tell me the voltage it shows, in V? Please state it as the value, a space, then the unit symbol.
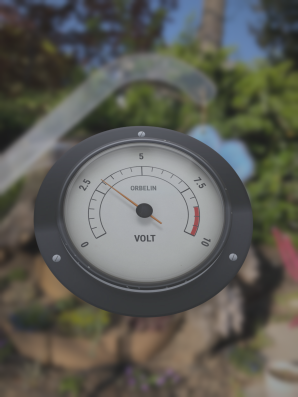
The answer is 3 V
